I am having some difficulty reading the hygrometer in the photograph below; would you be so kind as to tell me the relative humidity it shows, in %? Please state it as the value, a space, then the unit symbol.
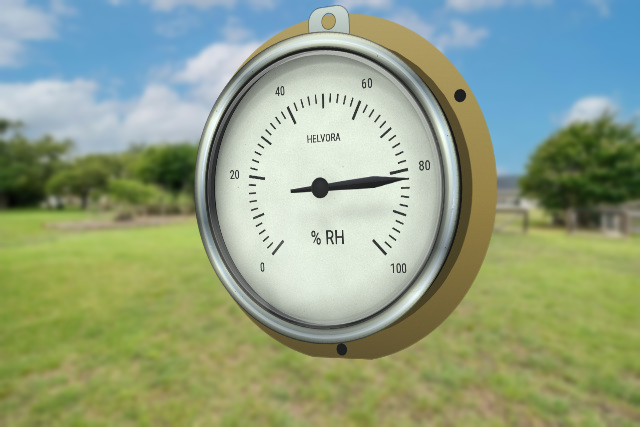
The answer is 82 %
